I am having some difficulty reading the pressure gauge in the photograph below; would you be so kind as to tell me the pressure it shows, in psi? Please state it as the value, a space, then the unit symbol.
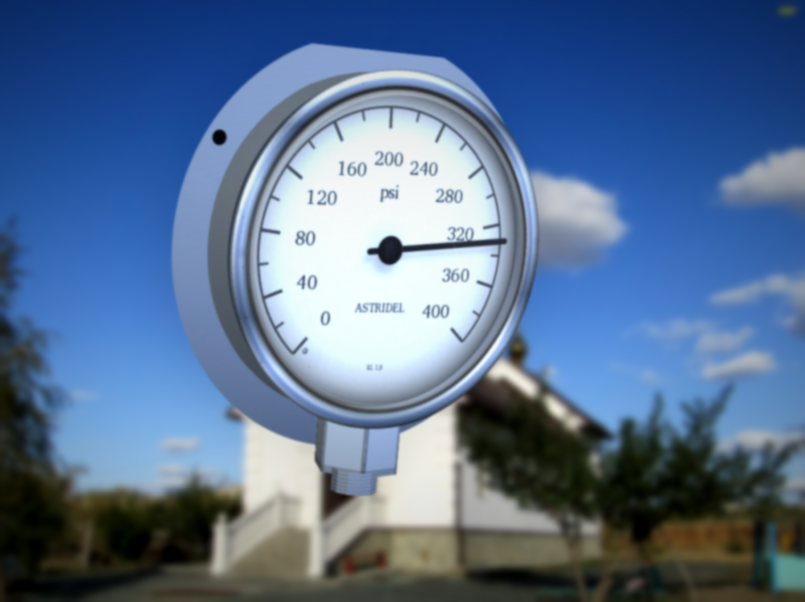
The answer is 330 psi
